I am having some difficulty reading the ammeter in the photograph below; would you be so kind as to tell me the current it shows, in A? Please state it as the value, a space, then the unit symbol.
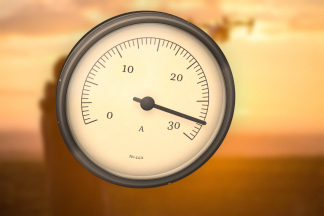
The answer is 27.5 A
